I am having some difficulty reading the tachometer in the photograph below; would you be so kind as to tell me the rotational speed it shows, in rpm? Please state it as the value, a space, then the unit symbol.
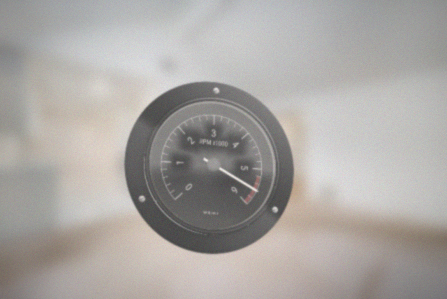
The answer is 5600 rpm
